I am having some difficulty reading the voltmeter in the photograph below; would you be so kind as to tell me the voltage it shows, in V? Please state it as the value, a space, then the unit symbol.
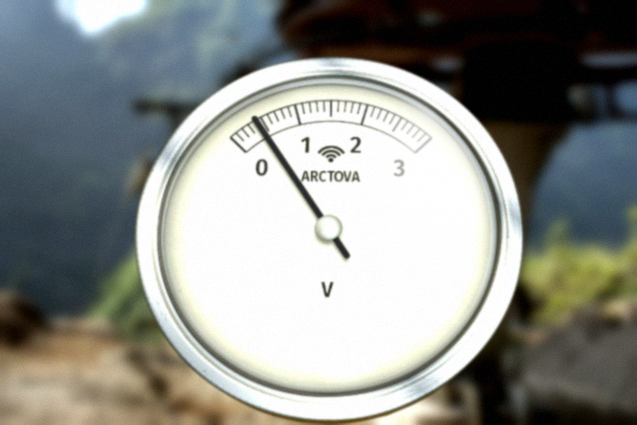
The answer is 0.4 V
